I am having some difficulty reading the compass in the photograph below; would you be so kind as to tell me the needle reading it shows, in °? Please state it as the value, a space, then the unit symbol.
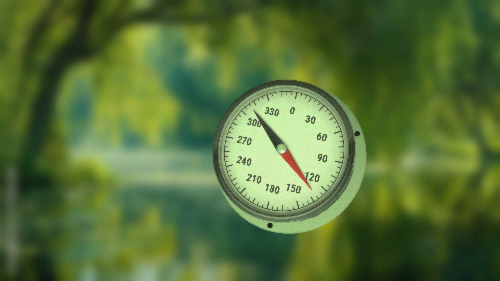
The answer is 130 °
